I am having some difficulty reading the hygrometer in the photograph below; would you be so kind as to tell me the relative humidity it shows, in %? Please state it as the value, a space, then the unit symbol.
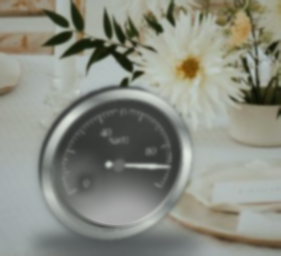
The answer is 90 %
